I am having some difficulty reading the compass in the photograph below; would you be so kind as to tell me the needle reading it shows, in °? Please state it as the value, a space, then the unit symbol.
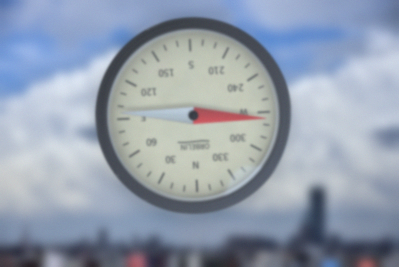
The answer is 275 °
